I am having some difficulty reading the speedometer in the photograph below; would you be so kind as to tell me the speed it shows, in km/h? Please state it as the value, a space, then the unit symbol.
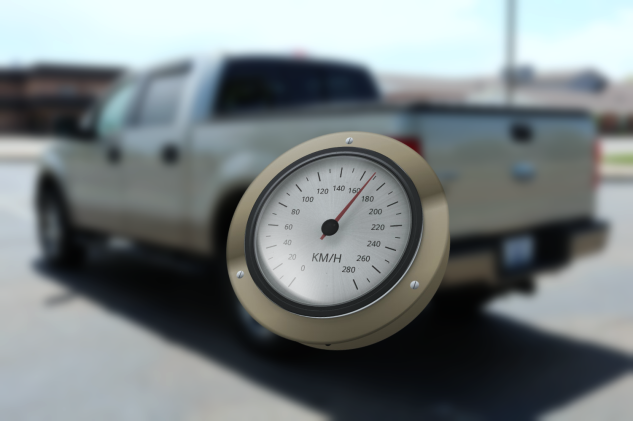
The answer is 170 km/h
